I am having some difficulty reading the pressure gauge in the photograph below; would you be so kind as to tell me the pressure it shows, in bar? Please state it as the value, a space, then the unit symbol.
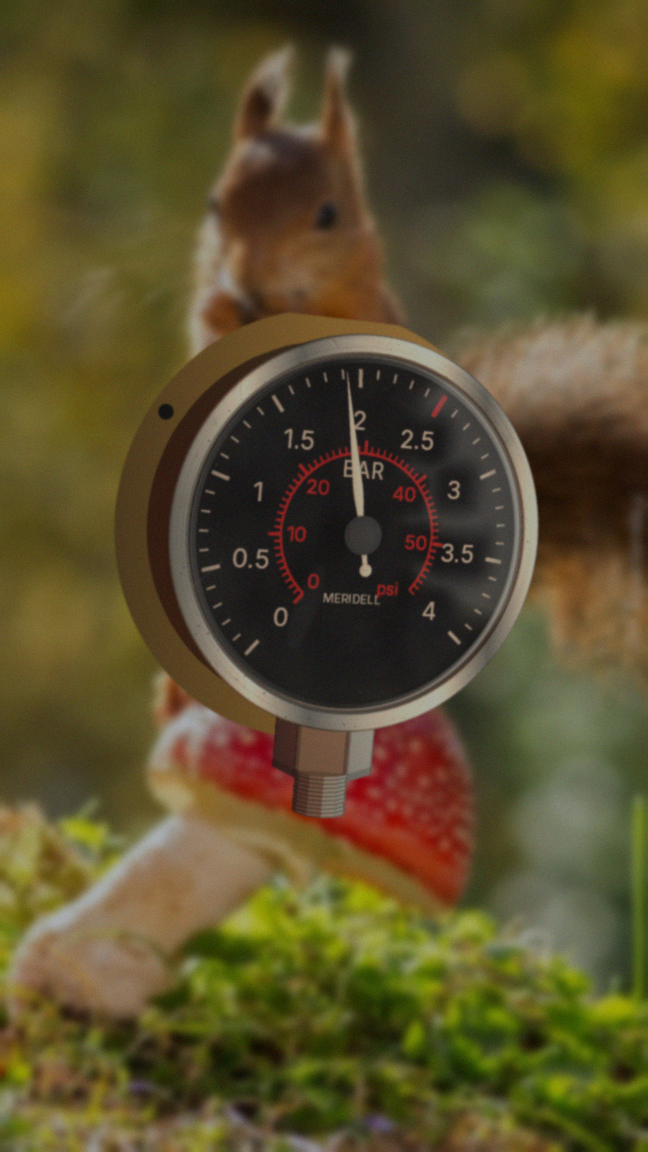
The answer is 1.9 bar
